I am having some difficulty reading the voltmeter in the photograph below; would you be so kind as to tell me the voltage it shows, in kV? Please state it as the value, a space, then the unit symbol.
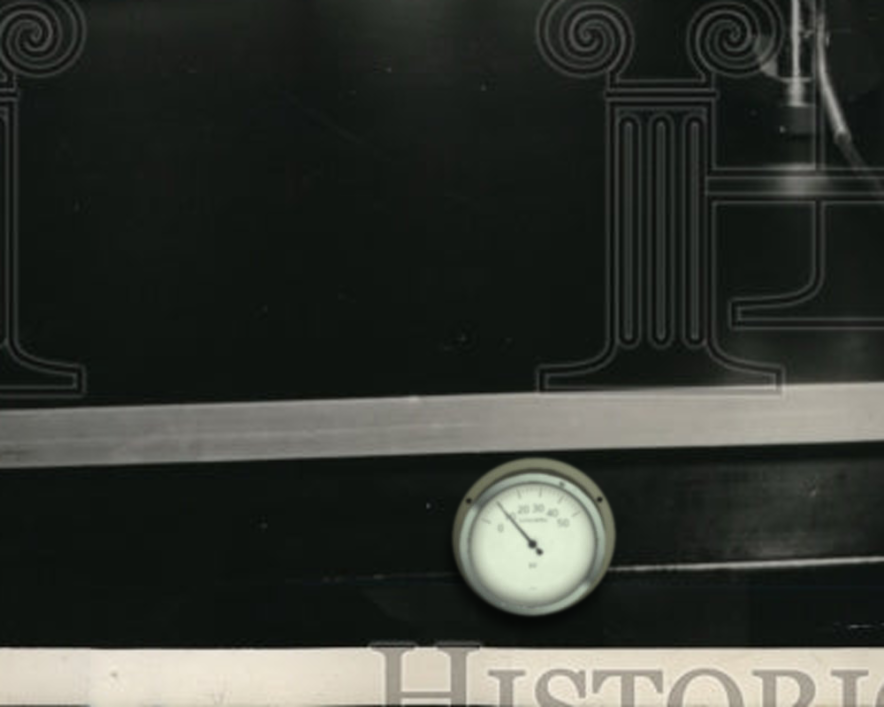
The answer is 10 kV
